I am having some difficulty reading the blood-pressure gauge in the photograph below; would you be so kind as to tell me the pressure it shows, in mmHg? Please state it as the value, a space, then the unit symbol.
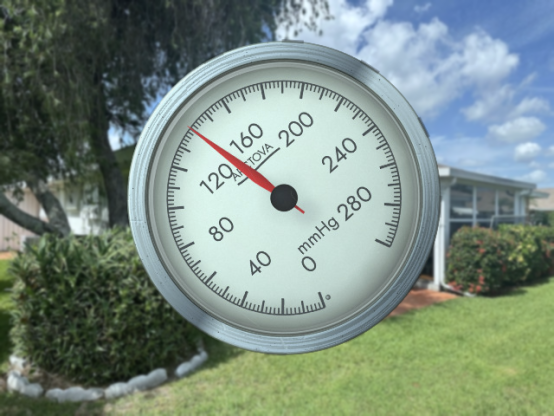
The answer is 140 mmHg
